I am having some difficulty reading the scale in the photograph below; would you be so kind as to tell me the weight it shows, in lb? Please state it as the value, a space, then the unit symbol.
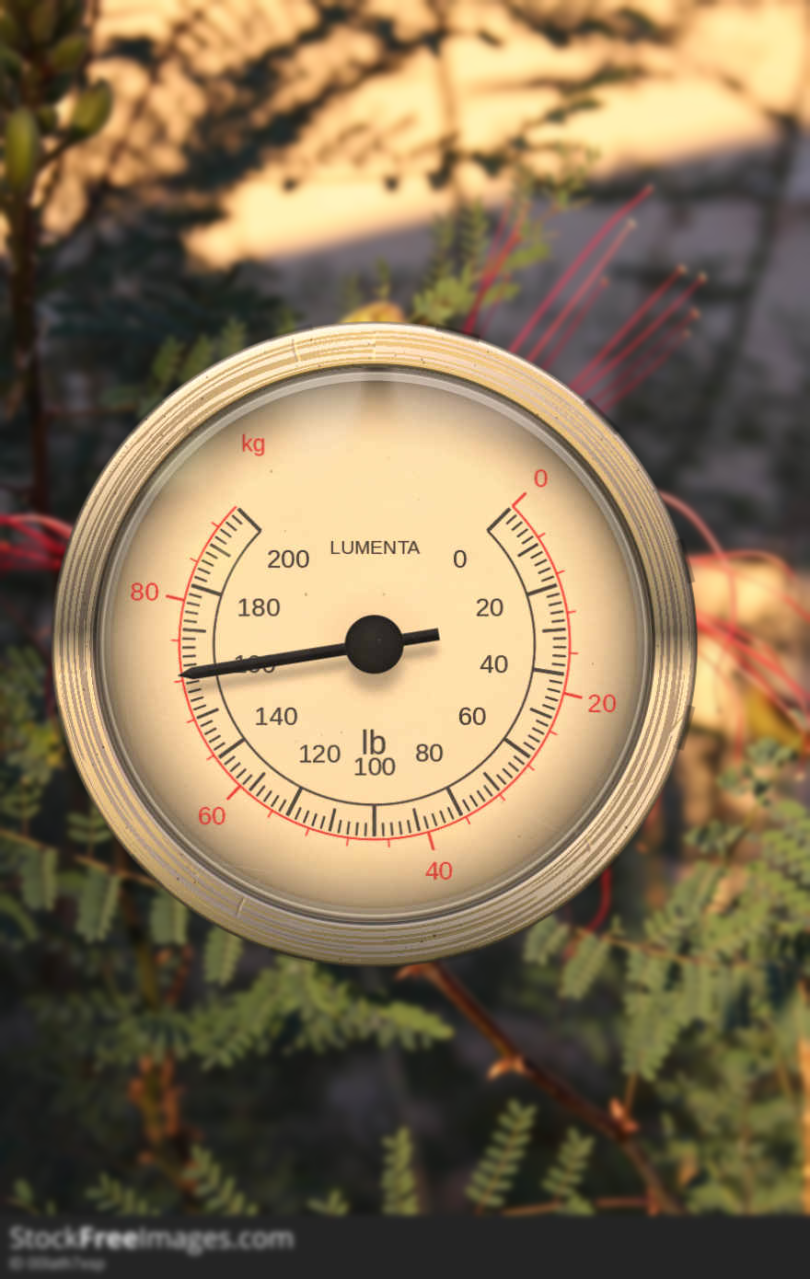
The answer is 160 lb
